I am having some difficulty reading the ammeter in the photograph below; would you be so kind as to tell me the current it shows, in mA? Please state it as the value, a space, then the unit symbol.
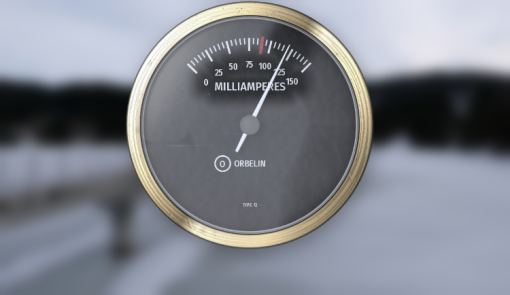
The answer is 120 mA
